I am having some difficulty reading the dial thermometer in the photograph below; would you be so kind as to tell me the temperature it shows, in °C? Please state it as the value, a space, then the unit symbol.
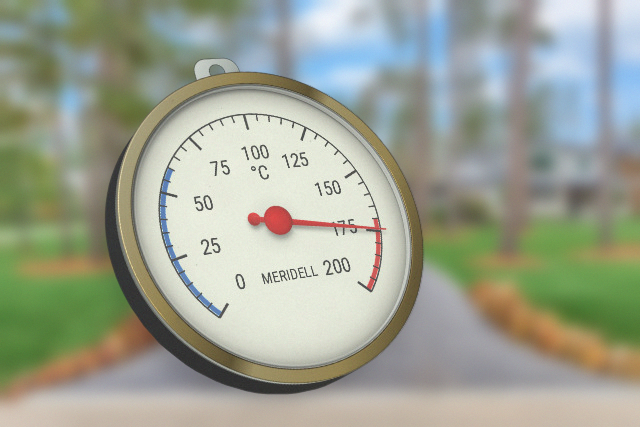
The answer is 175 °C
